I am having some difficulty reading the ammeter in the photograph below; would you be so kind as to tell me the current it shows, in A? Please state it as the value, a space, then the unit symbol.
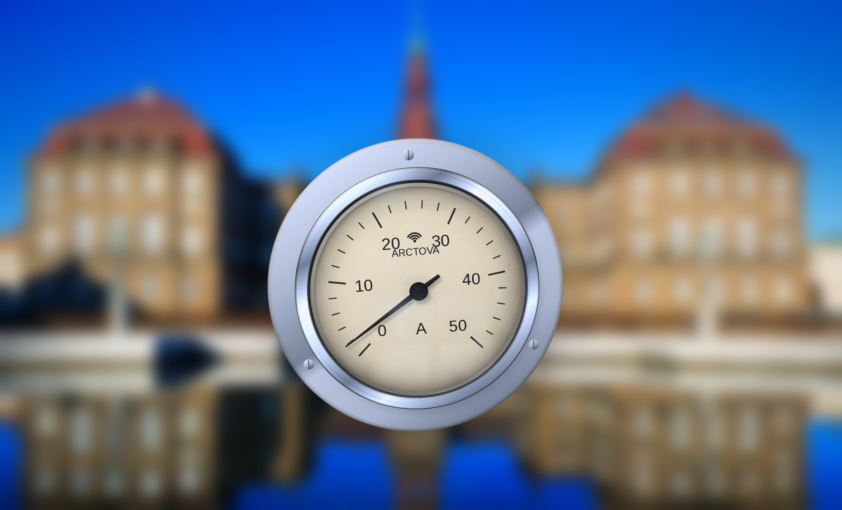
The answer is 2 A
